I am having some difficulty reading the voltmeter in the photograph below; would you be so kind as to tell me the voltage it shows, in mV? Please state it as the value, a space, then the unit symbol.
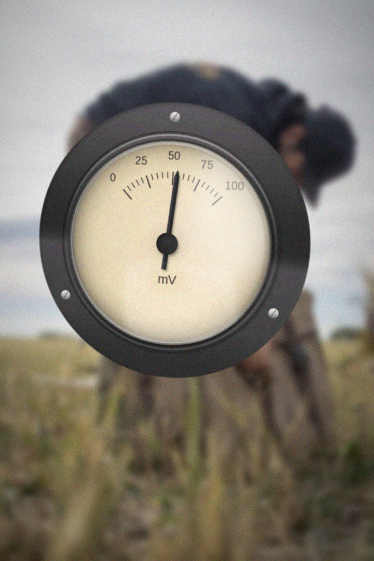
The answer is 55 mV
